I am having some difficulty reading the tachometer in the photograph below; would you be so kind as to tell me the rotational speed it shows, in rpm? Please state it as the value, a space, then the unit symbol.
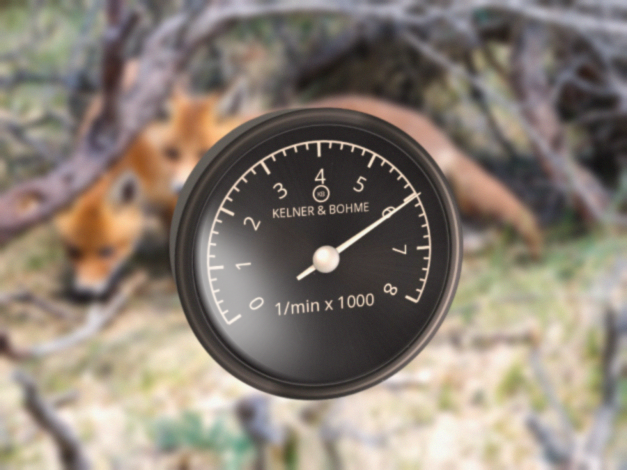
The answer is 6000 rpm
